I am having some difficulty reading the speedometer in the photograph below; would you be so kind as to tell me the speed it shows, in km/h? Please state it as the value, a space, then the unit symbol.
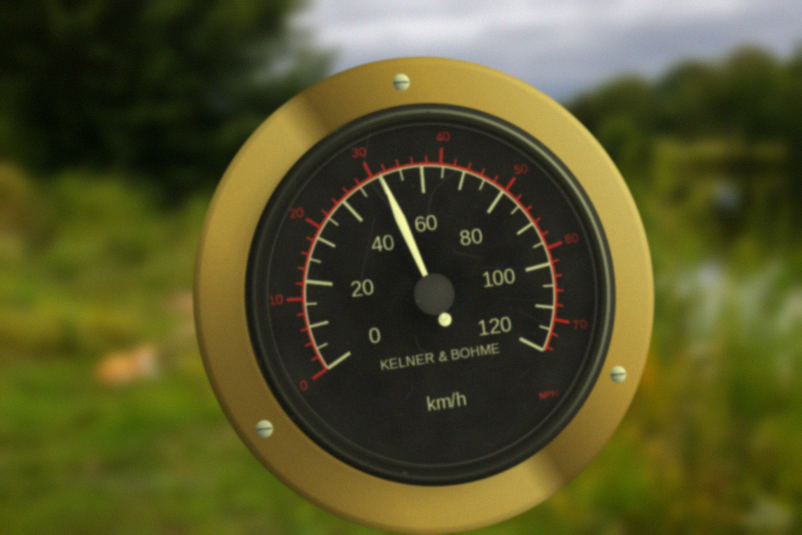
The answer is 50 km/h
